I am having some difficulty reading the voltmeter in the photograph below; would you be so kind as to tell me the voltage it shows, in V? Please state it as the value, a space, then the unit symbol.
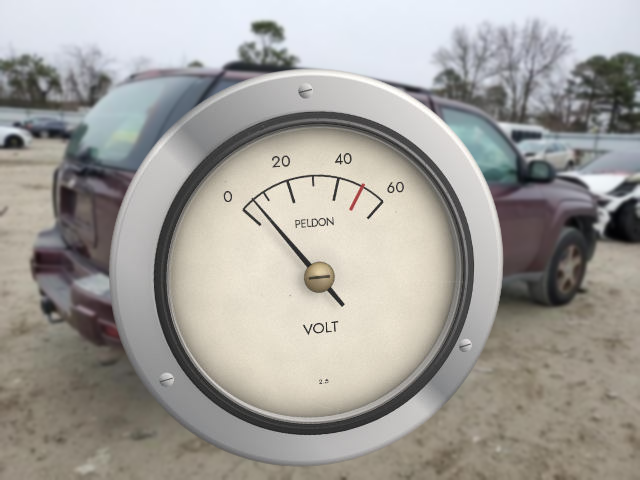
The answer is 5 V
